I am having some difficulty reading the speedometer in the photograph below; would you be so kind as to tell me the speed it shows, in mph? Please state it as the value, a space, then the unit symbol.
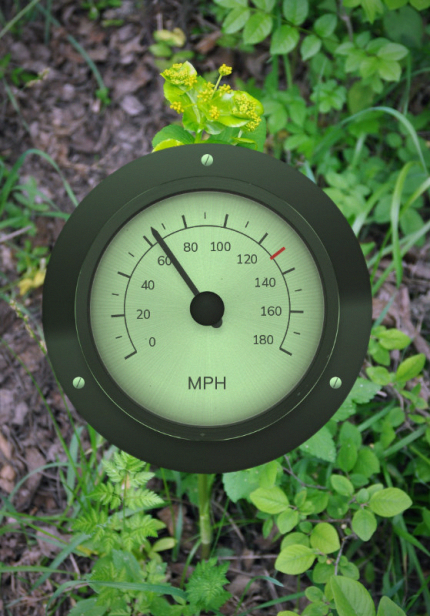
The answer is 65 mph
